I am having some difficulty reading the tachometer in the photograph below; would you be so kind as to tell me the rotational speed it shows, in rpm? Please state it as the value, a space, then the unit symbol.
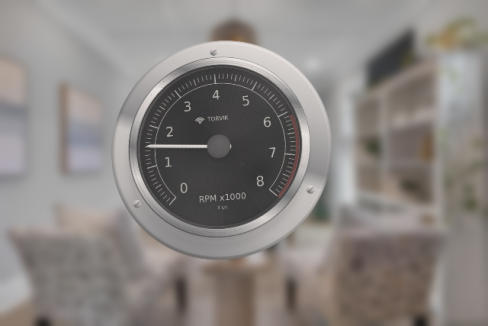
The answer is 1500 rpm
